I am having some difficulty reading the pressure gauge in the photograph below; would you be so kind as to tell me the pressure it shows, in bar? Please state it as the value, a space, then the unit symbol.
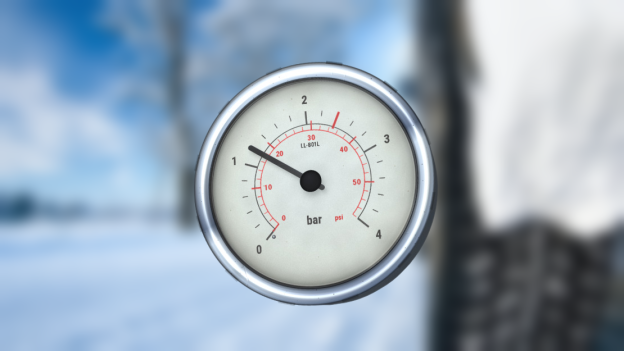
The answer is 1.2 bar
